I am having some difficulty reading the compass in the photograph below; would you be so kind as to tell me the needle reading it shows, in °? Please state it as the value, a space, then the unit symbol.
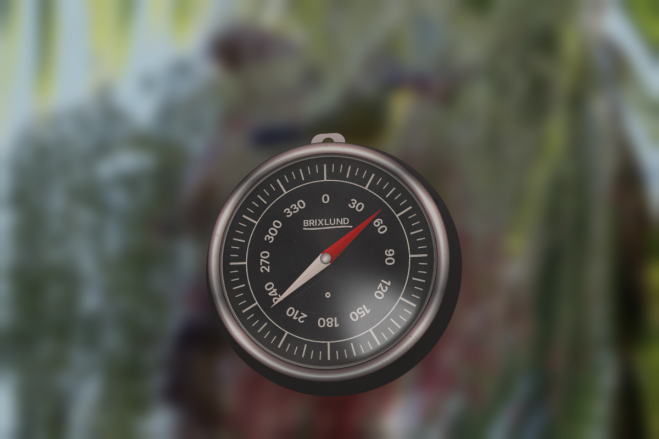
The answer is 50 °
